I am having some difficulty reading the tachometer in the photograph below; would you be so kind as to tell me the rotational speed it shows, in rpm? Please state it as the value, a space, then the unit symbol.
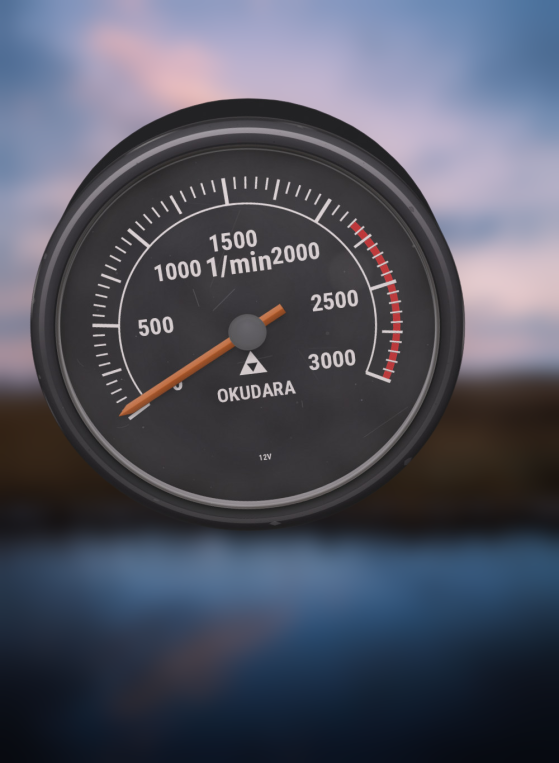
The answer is 50 rpm
